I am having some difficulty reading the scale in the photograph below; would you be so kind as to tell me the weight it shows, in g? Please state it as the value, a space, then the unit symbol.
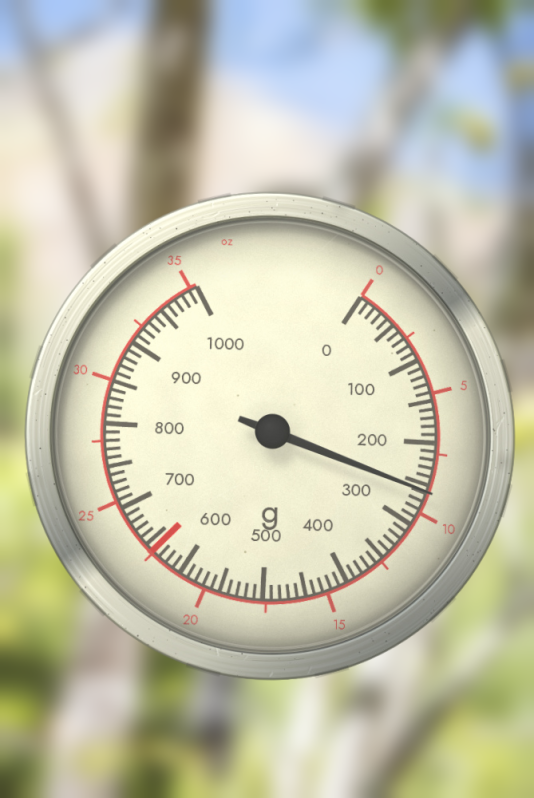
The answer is 260 g
